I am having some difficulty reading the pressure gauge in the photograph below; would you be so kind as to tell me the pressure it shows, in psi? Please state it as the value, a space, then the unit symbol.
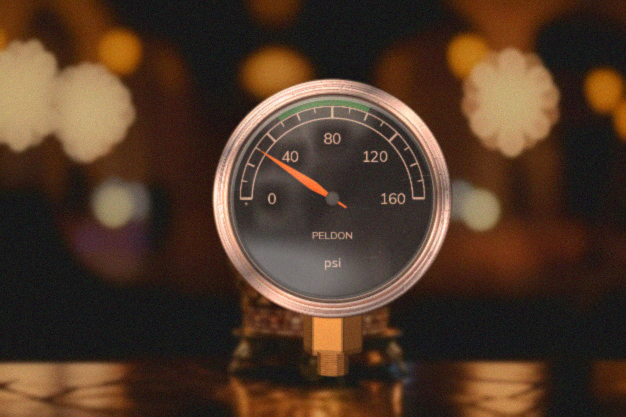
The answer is 30 psi
